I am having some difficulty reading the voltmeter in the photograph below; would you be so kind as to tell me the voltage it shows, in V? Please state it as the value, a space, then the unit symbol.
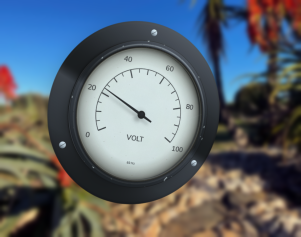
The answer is 22.5 V
